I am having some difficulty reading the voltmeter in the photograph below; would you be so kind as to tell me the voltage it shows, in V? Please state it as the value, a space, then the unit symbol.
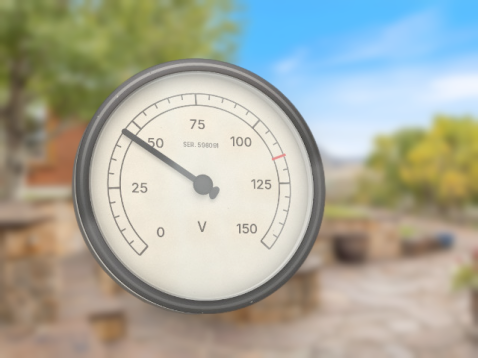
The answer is 45 V
